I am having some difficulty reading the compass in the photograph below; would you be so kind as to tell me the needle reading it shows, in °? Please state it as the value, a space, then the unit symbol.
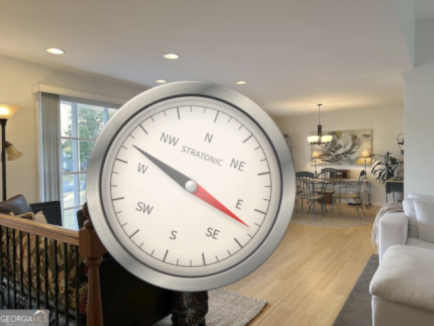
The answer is 105 °
